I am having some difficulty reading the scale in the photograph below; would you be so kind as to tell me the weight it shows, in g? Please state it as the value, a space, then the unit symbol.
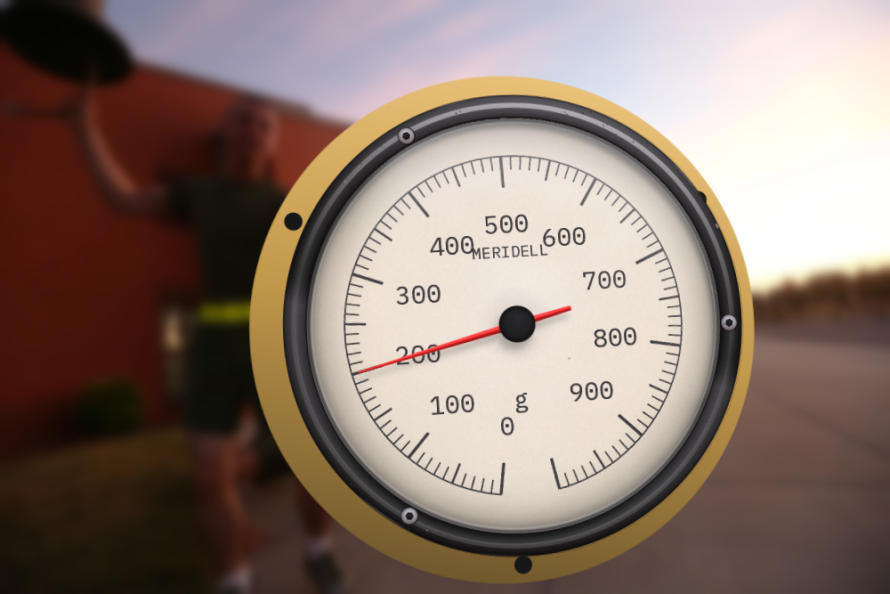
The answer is 200 g
